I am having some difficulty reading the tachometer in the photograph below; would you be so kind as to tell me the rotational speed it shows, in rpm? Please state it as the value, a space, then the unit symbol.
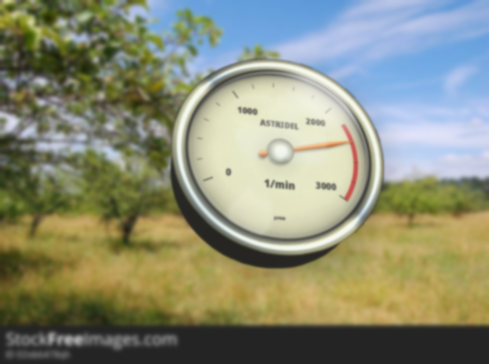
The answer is 2400 rpm
